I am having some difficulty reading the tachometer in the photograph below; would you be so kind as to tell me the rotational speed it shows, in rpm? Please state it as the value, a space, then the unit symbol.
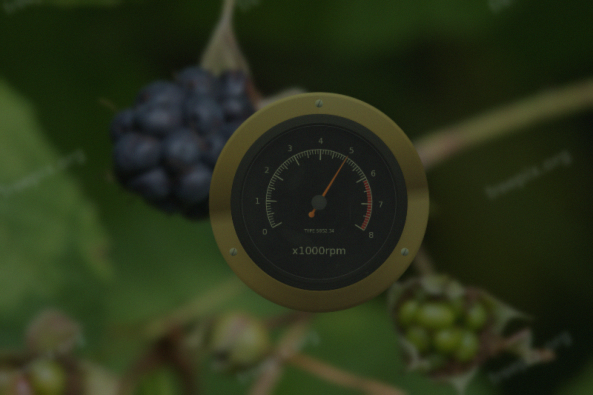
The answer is 5000 rpm
